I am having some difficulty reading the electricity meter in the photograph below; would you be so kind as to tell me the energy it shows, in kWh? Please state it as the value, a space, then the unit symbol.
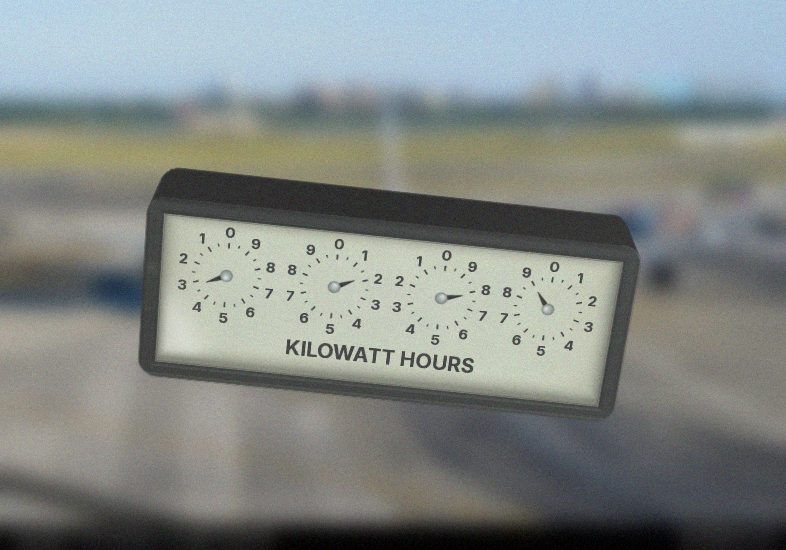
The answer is 3179 kWh
